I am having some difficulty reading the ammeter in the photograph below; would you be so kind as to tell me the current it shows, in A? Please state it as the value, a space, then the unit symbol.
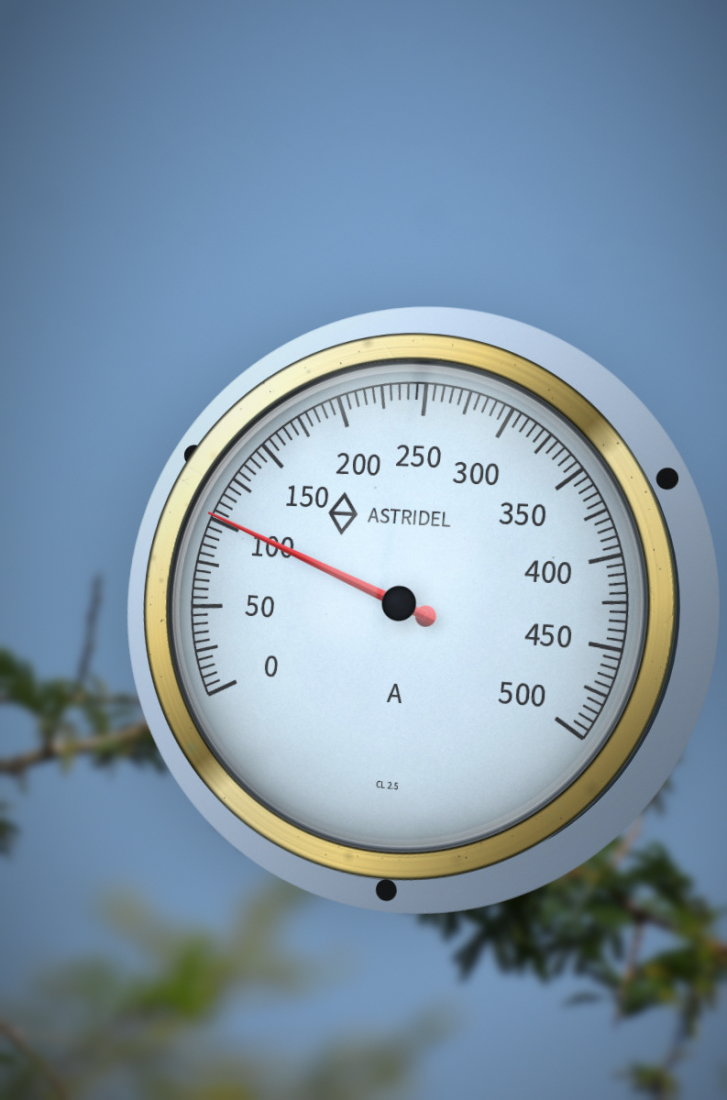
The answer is 102.5 A
